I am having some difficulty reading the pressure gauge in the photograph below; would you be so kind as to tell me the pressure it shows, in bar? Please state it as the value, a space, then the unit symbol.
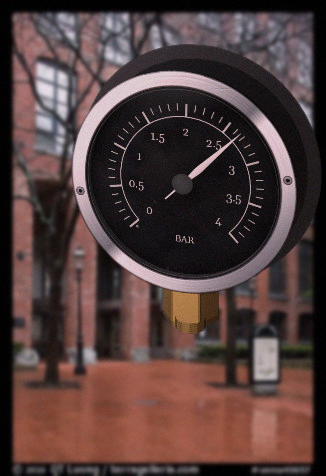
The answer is 2.65 bar
